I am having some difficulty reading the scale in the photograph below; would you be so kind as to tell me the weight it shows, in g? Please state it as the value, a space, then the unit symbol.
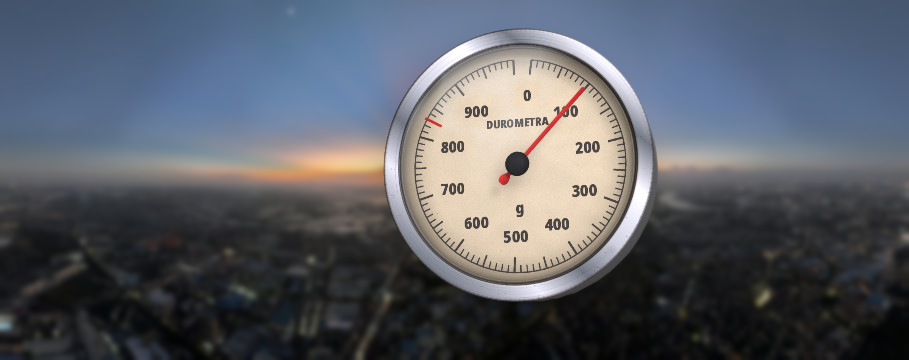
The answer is 100 g
